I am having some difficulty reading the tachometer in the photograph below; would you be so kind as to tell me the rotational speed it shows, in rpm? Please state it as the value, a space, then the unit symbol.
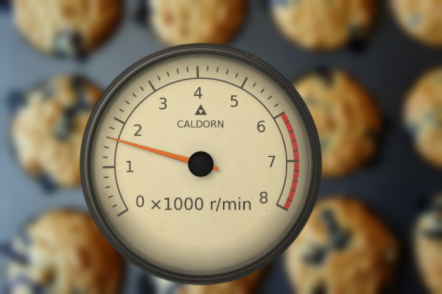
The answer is 1600 rpm
